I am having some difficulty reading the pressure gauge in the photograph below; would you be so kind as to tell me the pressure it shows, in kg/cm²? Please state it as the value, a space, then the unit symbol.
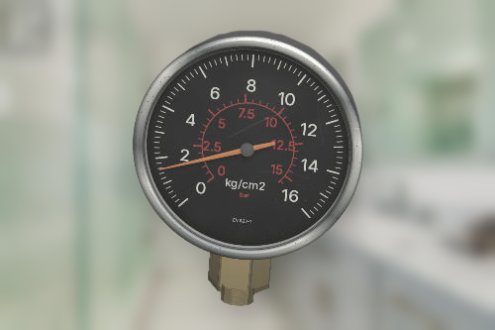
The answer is 1.6 kg/cm²
